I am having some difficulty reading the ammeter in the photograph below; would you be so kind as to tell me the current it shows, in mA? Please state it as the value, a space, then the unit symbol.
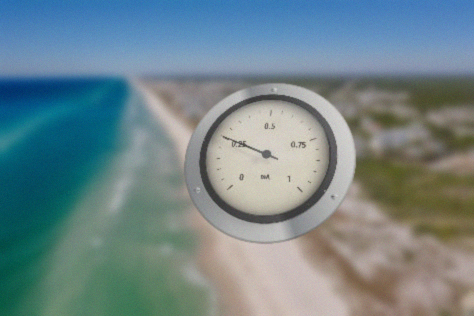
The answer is 0.25 mA
